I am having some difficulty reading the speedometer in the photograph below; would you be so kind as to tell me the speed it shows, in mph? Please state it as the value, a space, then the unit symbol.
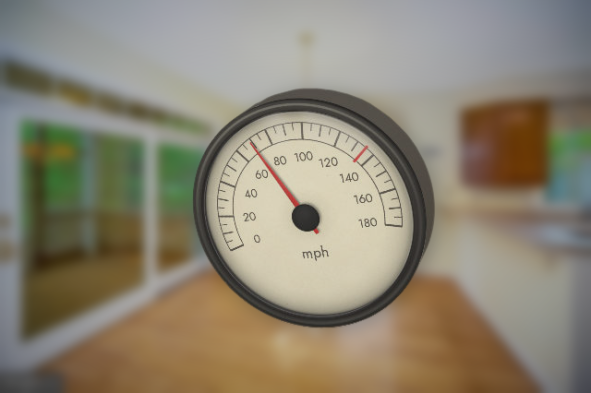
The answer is 70 mph
